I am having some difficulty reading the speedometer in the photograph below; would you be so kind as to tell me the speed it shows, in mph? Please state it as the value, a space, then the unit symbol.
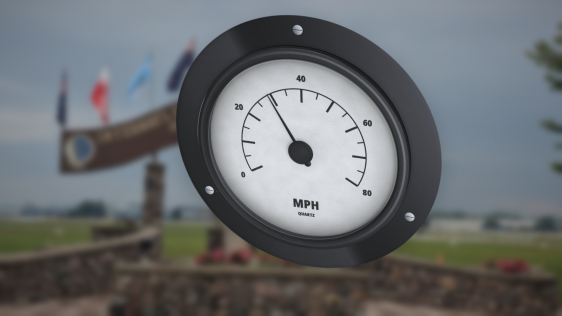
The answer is 30 mph
